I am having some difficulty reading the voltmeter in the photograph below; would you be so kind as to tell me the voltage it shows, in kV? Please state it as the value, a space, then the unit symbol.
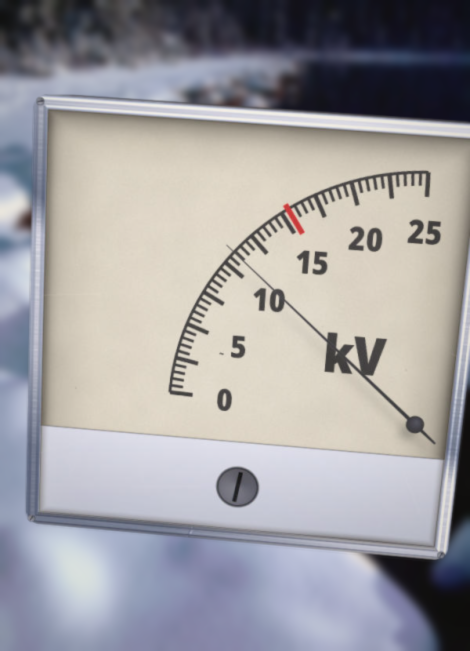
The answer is 11 kV
